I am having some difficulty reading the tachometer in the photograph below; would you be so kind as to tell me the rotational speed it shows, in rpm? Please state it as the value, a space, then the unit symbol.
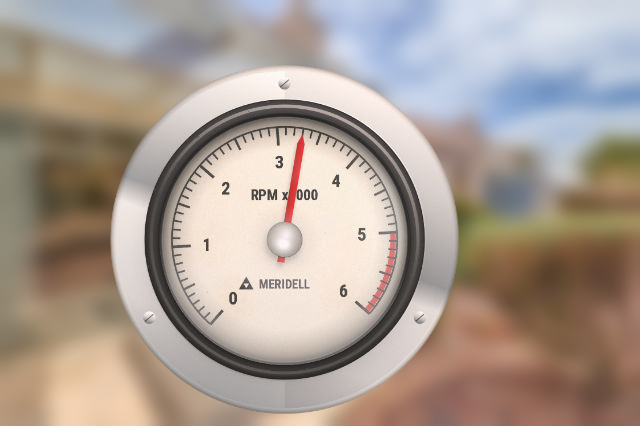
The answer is 3300 rpm
